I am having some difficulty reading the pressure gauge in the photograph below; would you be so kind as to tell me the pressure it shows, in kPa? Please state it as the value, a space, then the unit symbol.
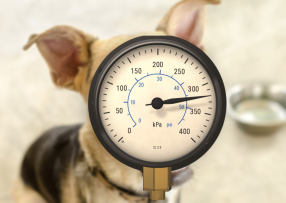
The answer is 320 kPa
